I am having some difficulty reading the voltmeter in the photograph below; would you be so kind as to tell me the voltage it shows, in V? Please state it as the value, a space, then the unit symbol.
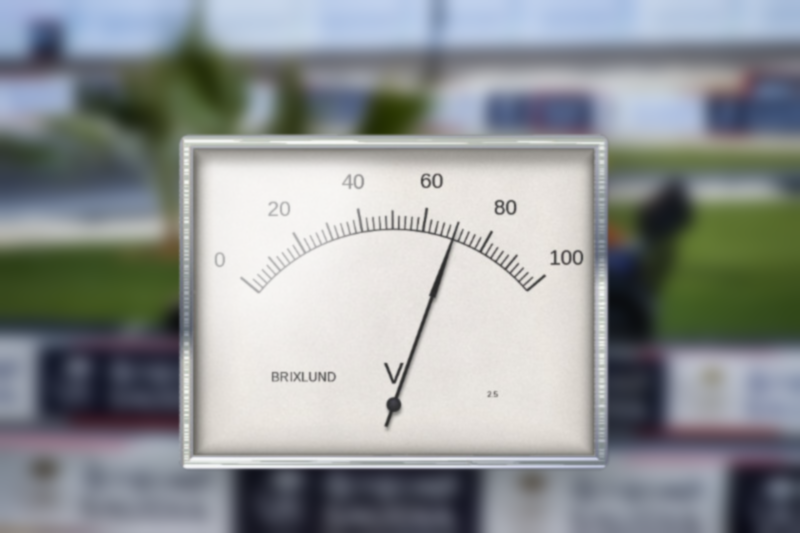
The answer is 70 V
